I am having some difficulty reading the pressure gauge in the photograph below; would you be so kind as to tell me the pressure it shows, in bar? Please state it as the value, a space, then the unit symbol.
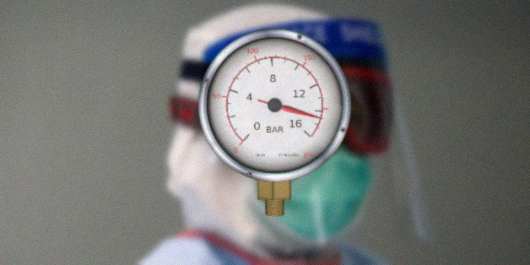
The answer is 14.5 bar
